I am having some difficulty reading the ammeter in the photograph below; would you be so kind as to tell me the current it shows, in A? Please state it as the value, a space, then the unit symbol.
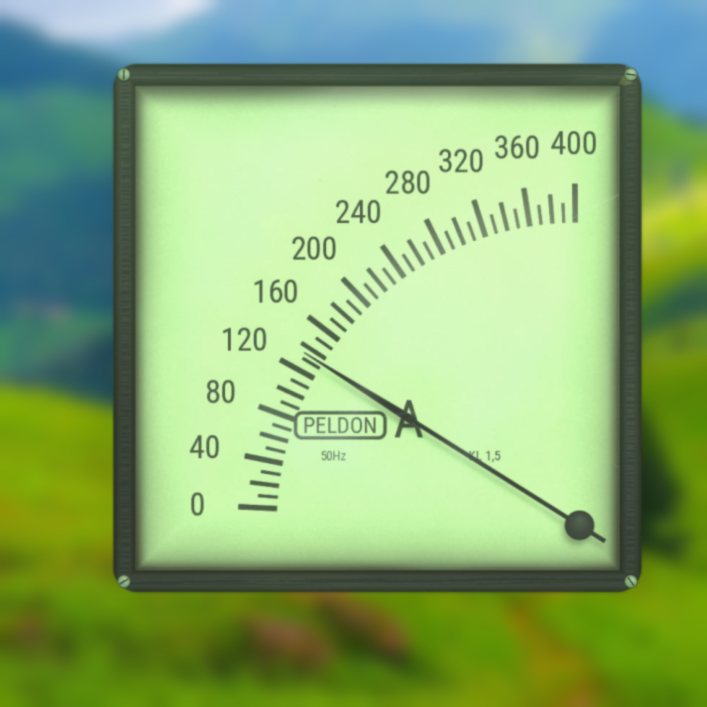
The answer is 135 A
